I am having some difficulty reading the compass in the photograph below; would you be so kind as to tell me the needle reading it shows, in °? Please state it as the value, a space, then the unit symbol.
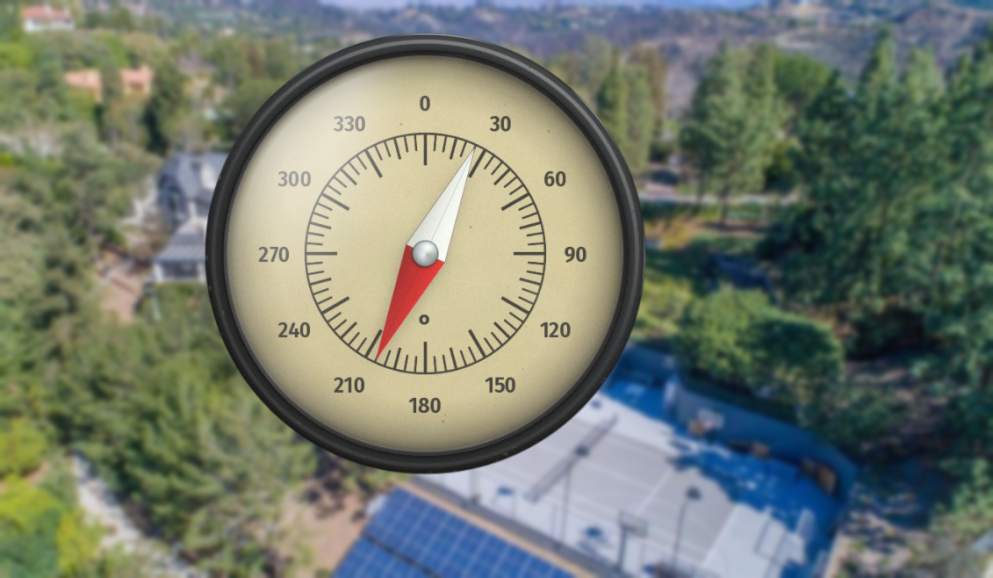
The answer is 205 °
